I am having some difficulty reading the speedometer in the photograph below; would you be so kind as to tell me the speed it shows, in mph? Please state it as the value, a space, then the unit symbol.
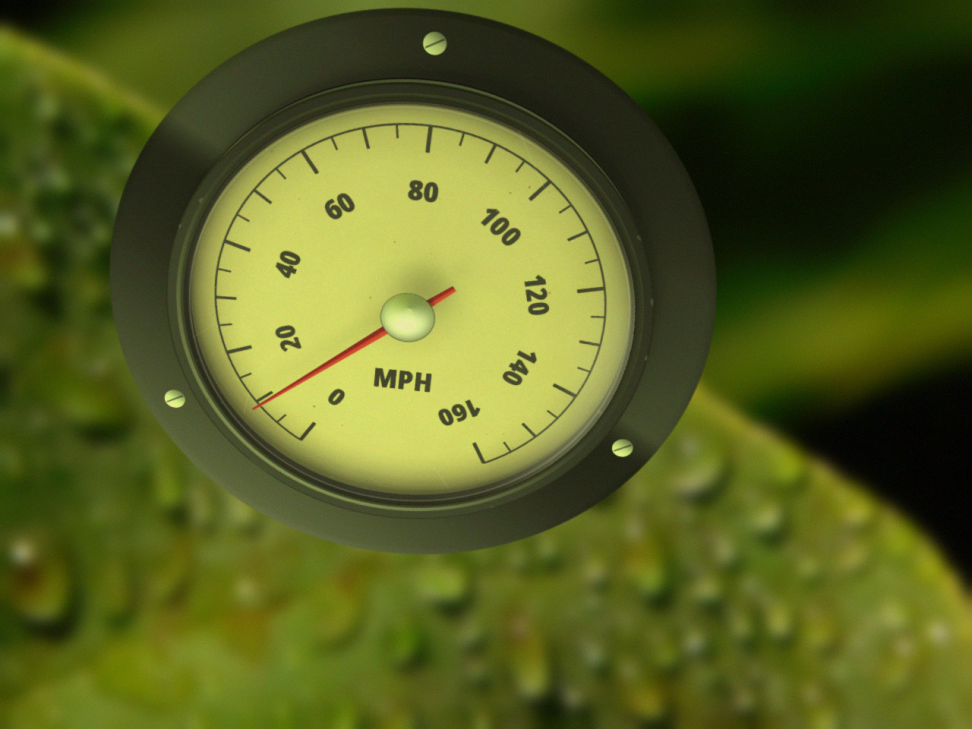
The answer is 10 mph
